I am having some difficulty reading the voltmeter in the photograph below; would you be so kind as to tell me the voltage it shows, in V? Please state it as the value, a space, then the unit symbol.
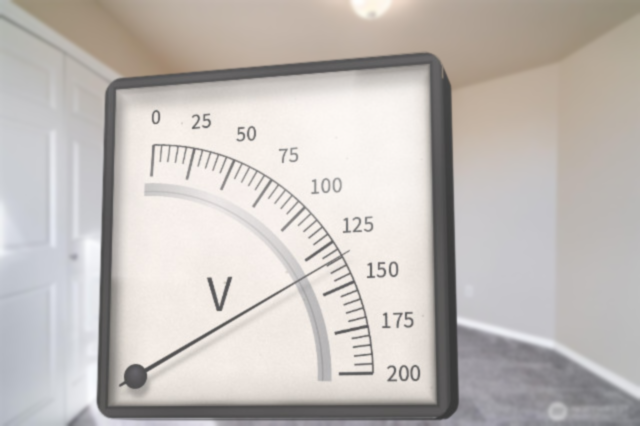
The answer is 135 V
